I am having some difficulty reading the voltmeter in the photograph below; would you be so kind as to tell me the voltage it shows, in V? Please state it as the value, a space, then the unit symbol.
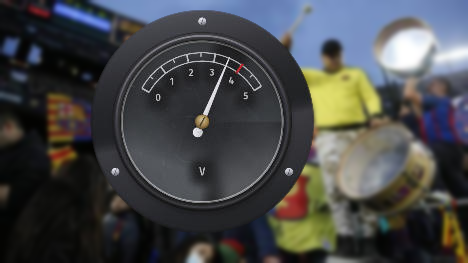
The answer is 3.5 V
